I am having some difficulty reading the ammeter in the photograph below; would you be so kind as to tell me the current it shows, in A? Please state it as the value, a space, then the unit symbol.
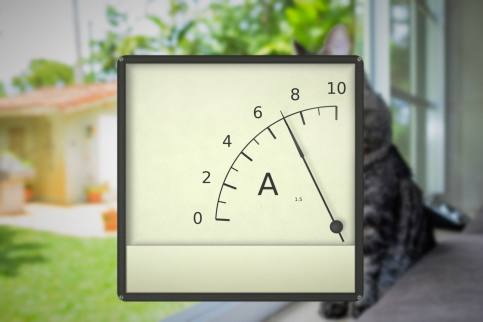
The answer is 7 A
